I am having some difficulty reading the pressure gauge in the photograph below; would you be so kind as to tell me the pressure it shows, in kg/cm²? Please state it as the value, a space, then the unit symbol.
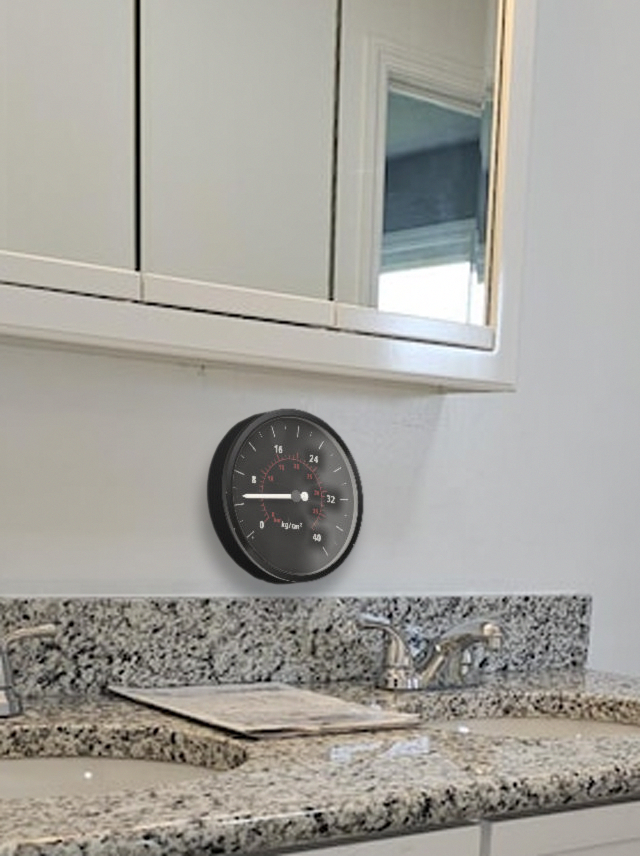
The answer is 5 kg/cm²
